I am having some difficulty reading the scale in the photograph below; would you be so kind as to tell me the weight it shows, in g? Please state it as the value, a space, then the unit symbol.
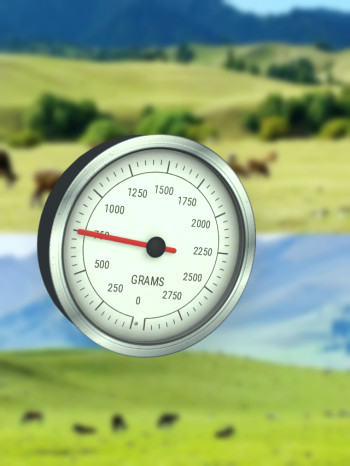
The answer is 750 g
